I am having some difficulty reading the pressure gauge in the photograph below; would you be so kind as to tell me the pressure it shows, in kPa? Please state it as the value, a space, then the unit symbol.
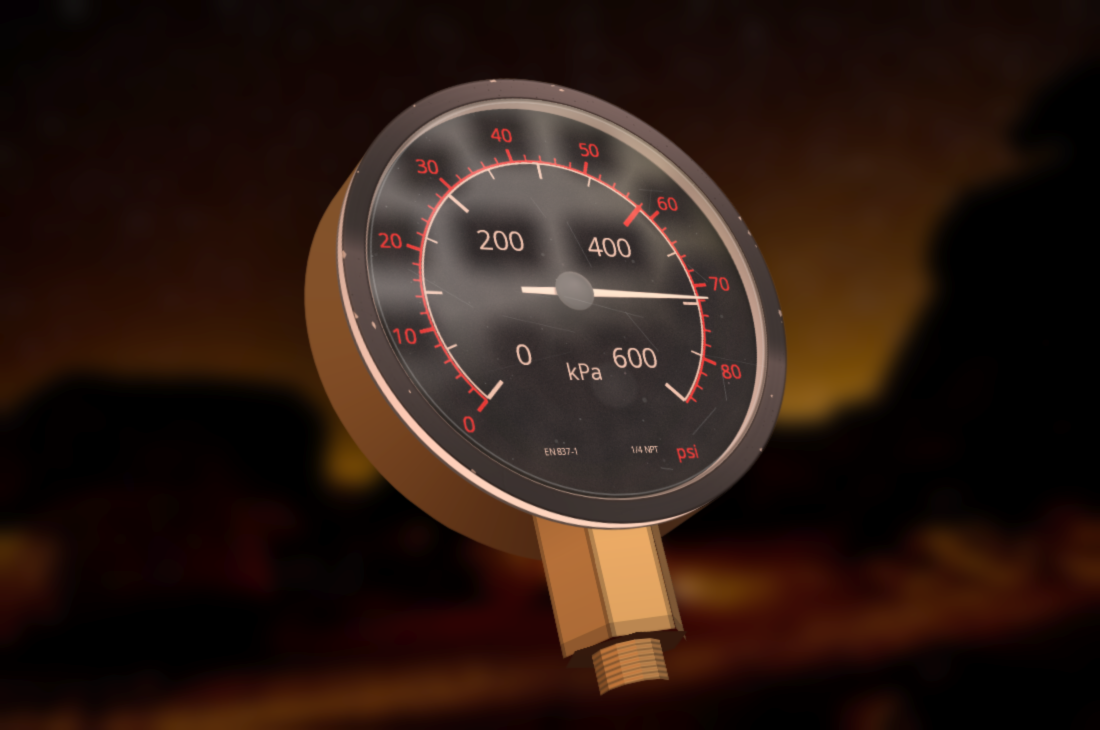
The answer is 500 kPa
